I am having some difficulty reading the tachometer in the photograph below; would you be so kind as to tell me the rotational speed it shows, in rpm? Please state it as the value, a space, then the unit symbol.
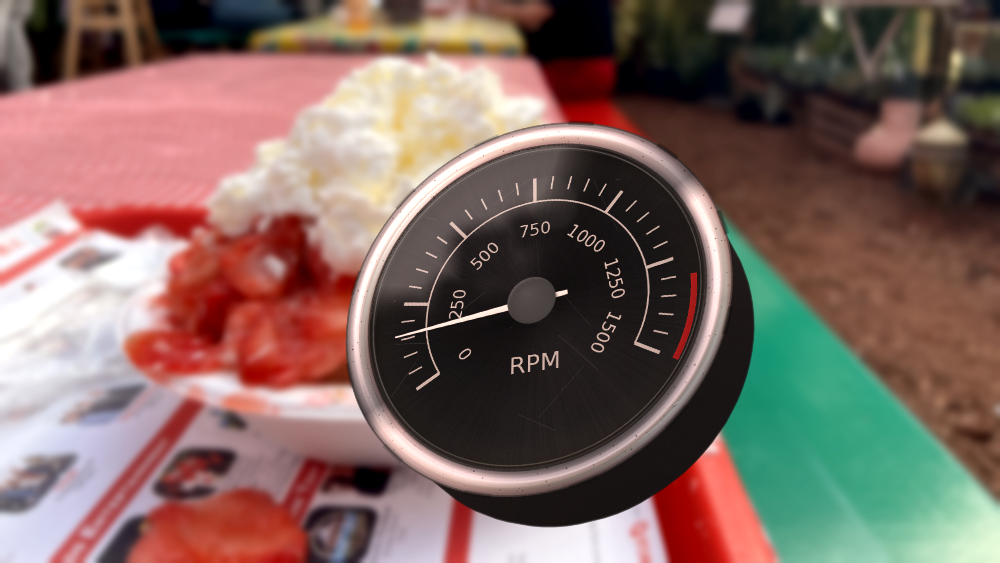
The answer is 150 rpm
